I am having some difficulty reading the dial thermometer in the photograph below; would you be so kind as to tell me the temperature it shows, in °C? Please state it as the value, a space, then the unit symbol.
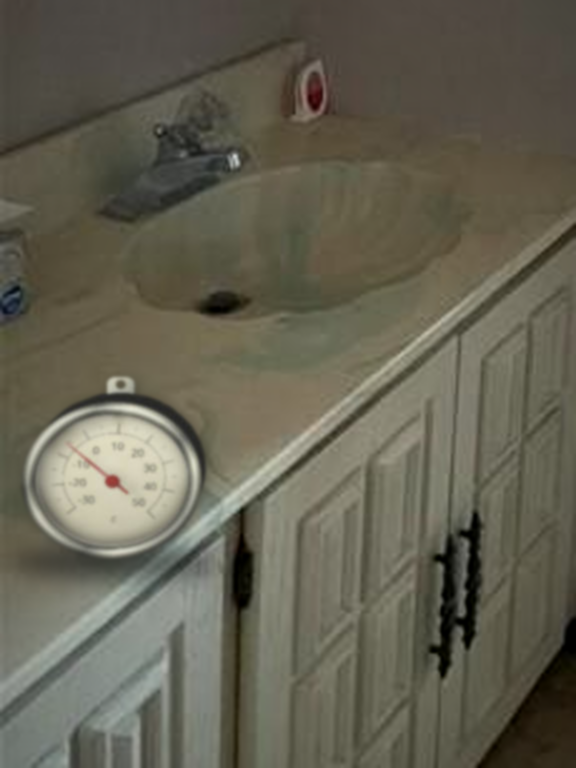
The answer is -5 °C
